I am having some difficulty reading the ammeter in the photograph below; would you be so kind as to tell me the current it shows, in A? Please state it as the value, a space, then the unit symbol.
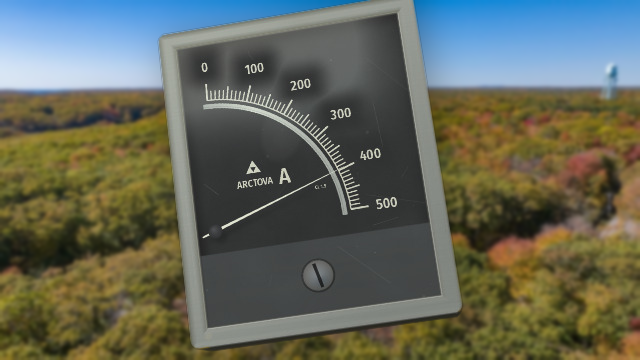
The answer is 400 A
